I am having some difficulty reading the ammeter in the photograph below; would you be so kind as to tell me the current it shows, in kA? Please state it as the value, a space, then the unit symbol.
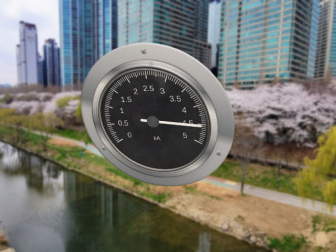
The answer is 4.5 kA
